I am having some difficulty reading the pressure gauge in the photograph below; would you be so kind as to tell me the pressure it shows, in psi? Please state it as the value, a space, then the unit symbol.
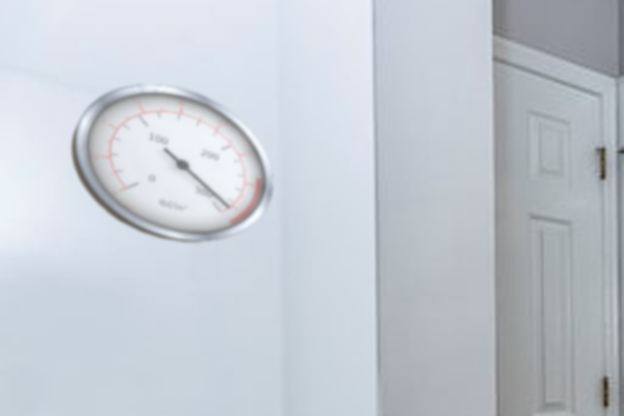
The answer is 290 psi
